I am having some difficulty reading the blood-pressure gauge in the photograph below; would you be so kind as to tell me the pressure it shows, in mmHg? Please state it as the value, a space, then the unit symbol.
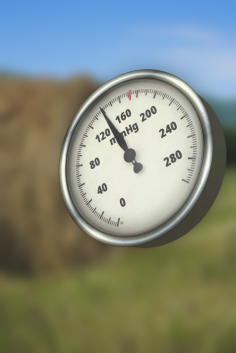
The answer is 140 mmHg
